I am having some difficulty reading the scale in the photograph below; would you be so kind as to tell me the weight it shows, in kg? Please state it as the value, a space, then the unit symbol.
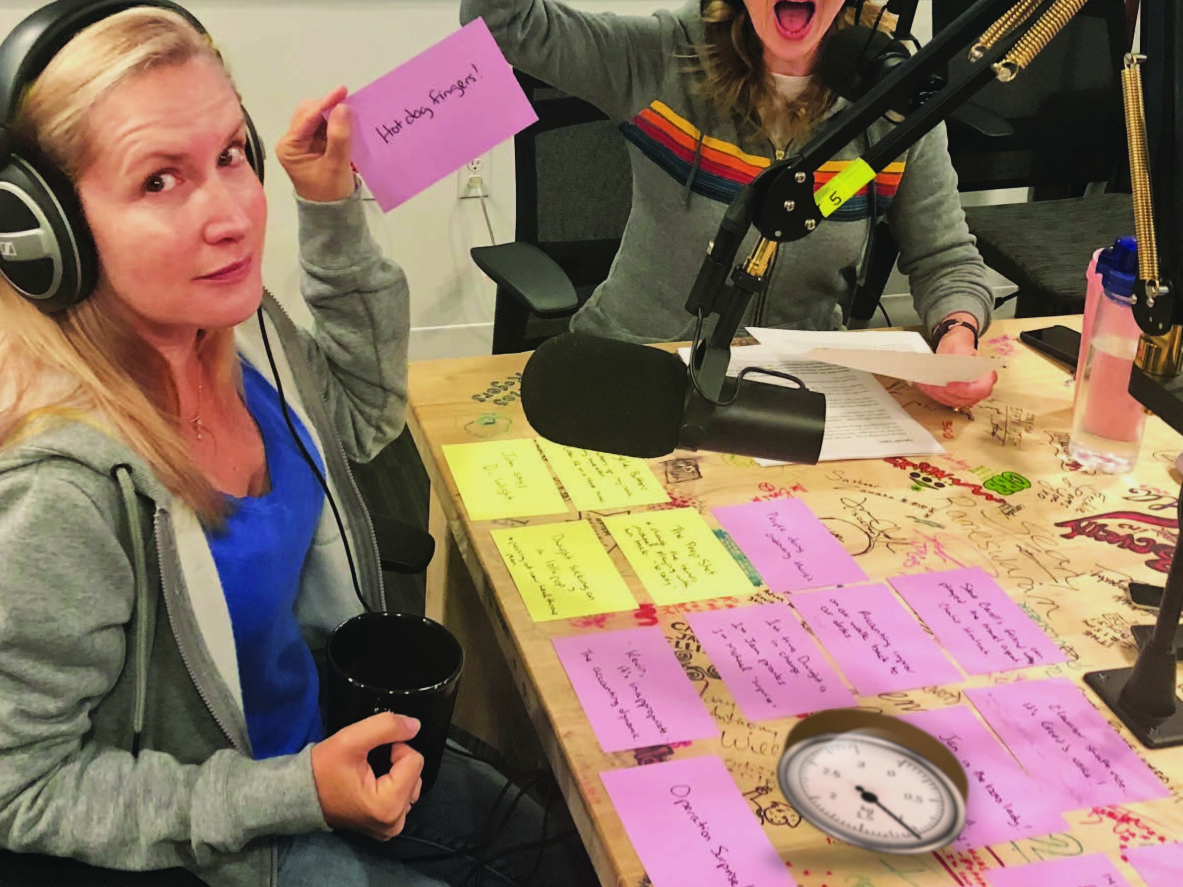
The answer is 1 kg
